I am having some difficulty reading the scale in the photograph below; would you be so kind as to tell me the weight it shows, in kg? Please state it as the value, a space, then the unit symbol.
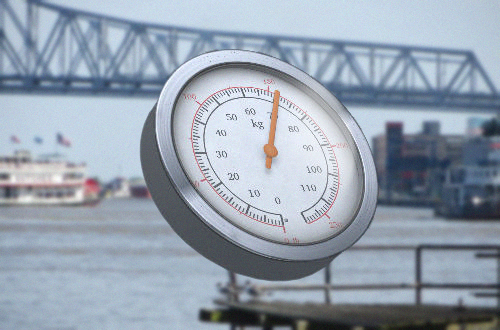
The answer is 70 kg
